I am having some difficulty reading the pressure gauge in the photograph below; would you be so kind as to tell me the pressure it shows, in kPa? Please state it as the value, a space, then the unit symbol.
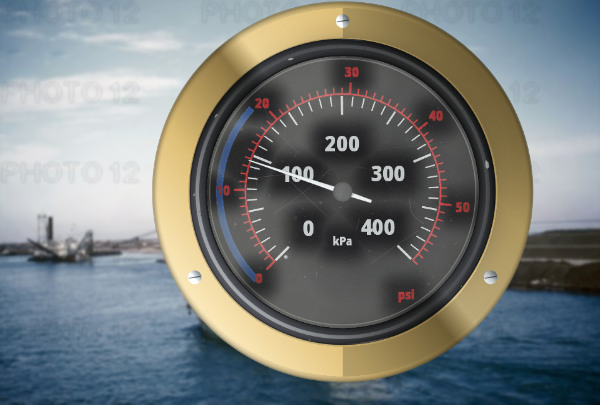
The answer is 95 kPa
